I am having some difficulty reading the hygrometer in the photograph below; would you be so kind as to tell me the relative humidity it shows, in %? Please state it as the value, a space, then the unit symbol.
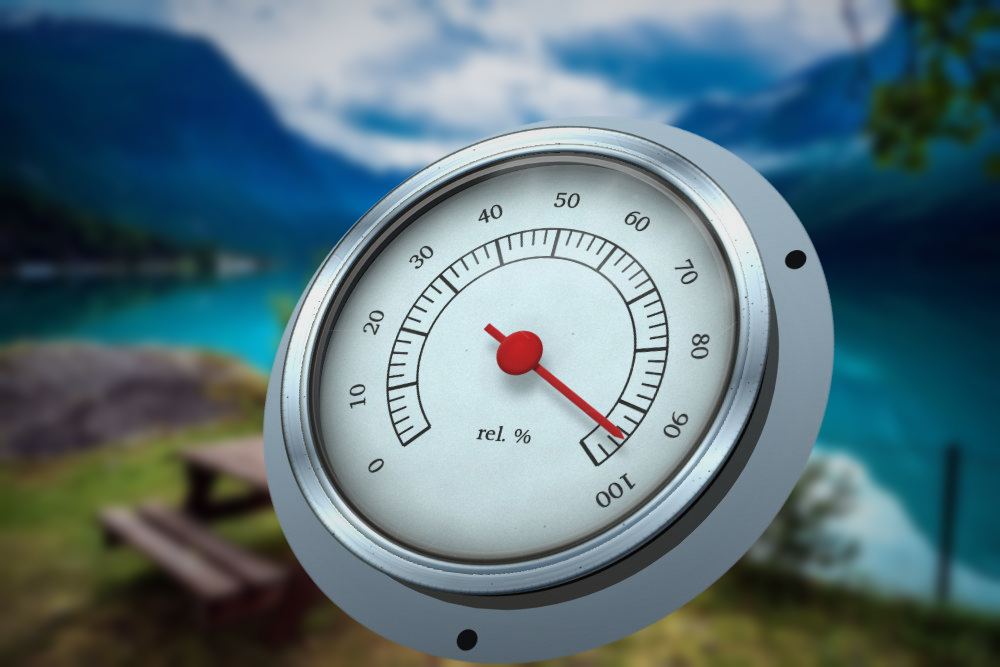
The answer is 95 %
